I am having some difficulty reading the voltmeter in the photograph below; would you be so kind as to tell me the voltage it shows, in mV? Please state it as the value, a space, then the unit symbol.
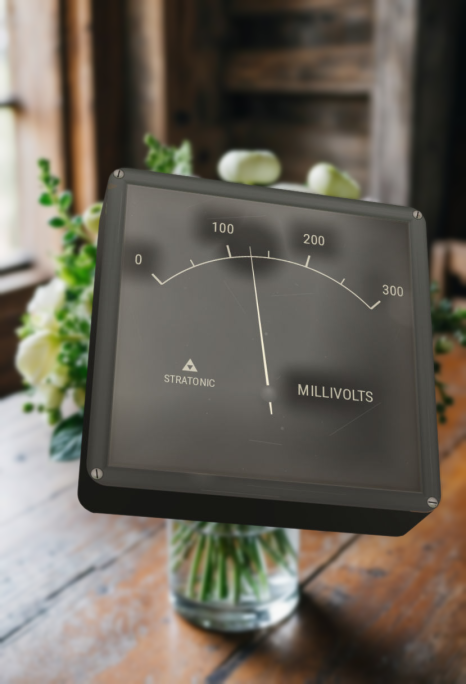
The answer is 125 mV
